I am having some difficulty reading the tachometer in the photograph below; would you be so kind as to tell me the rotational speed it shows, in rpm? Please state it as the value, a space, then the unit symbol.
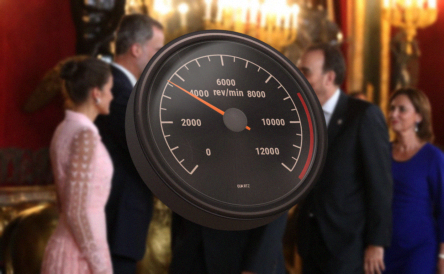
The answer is 3500 rpm
